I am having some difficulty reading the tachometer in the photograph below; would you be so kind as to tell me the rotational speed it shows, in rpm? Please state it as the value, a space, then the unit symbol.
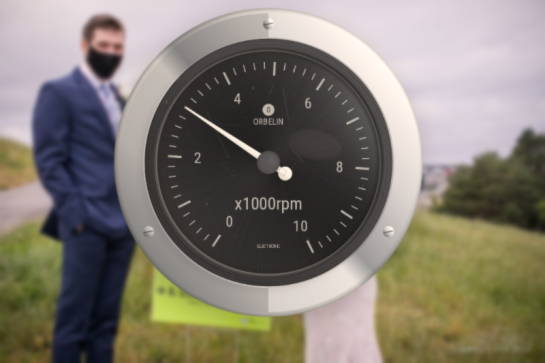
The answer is 3000 rpm
